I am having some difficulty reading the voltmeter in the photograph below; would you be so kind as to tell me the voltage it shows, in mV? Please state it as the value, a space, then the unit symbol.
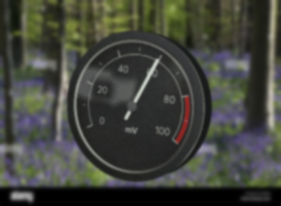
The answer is 60 mV
